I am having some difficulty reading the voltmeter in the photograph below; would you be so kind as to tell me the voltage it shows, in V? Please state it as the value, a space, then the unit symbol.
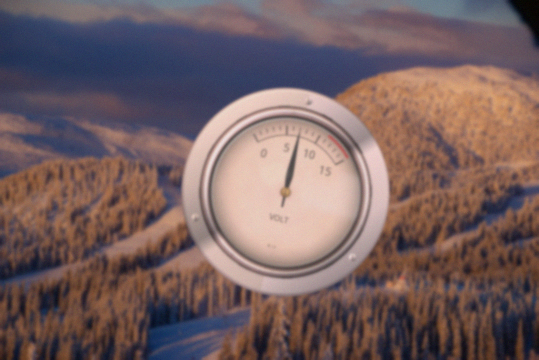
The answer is 7 V
